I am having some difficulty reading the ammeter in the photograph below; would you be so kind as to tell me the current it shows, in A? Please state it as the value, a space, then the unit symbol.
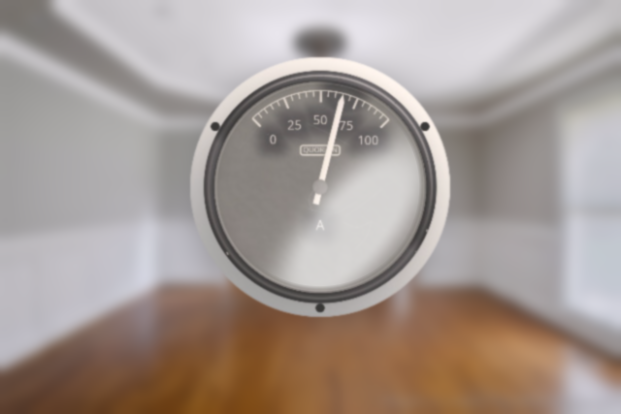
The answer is 65 A
